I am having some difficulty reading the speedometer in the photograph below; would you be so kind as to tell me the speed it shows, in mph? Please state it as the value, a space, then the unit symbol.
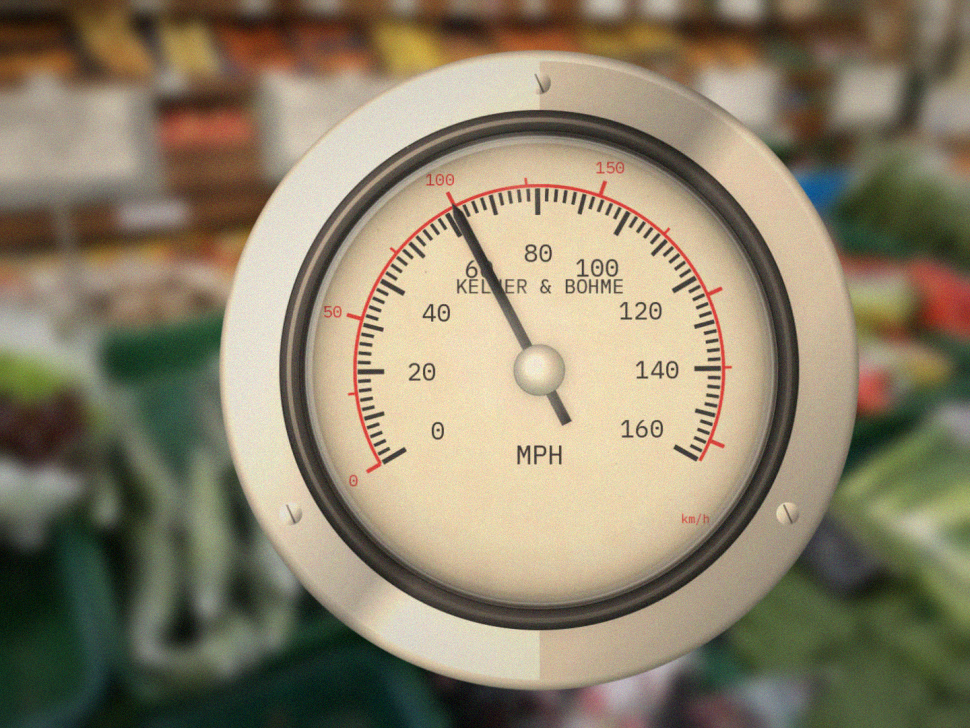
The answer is 62 mph
